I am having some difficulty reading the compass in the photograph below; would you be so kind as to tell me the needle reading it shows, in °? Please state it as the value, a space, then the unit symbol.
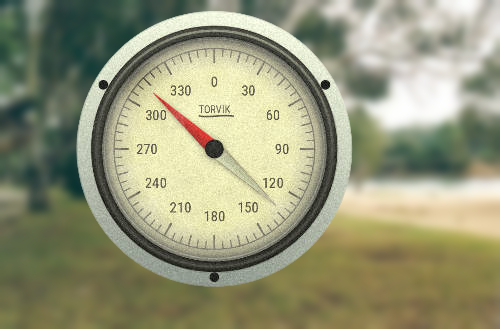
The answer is 312.5 °
